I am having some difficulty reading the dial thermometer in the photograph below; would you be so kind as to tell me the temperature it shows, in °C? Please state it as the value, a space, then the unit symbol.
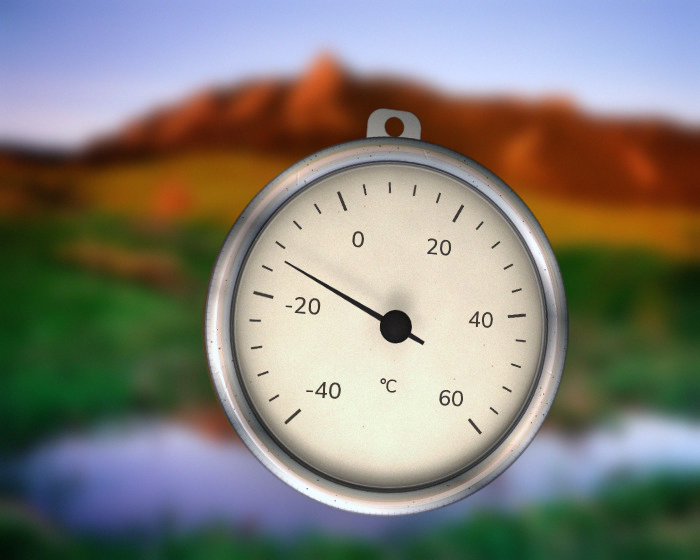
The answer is -14 °C
